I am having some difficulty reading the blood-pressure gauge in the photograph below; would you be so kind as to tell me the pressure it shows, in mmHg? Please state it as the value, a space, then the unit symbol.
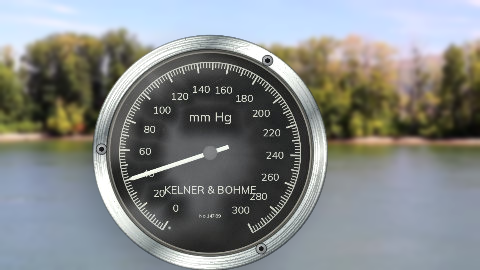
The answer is 40 mmHg
